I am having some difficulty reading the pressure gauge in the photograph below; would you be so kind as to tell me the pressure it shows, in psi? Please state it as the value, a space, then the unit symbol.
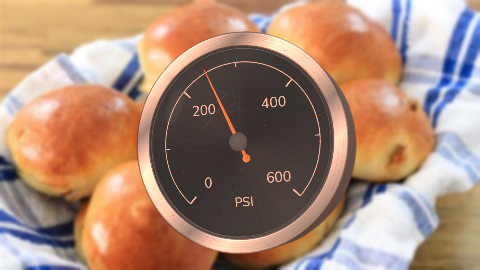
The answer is 250 psi
